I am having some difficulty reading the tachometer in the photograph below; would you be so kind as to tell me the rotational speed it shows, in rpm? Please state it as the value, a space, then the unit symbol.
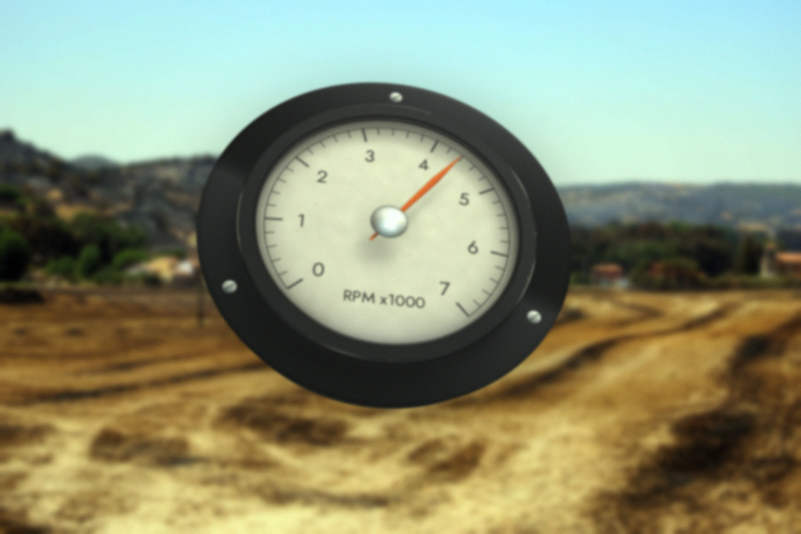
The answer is 4400 rpm
